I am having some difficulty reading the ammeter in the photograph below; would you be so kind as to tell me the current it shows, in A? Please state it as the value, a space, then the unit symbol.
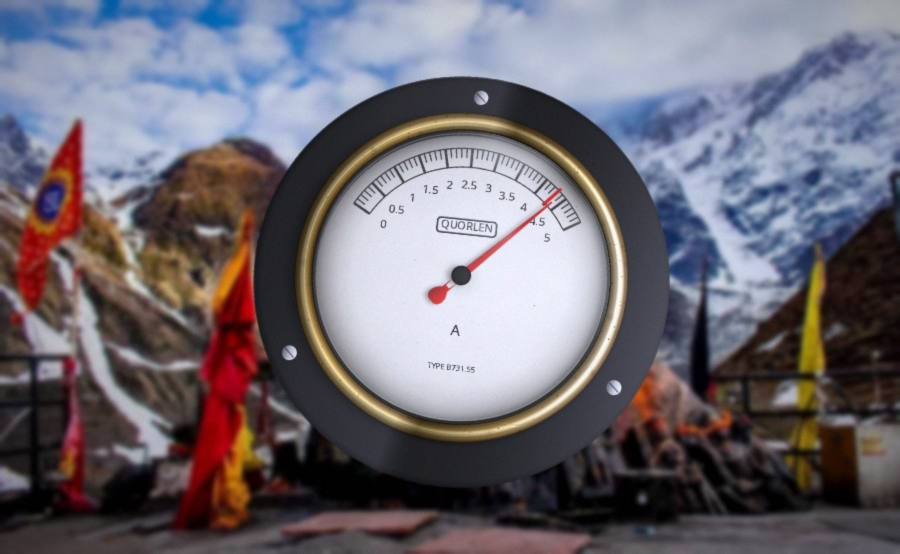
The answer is 4.4 A
